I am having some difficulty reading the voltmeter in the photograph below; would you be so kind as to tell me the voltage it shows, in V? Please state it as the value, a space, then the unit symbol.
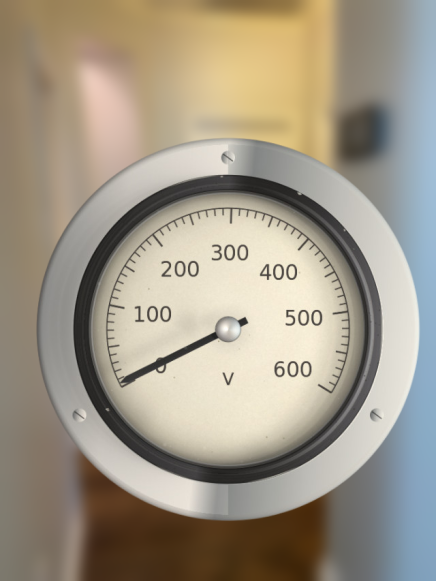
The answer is 5 V
